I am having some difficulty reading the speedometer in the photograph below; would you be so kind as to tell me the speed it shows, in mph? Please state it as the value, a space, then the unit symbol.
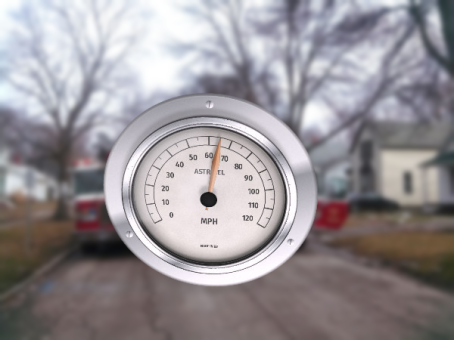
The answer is 65 mph
